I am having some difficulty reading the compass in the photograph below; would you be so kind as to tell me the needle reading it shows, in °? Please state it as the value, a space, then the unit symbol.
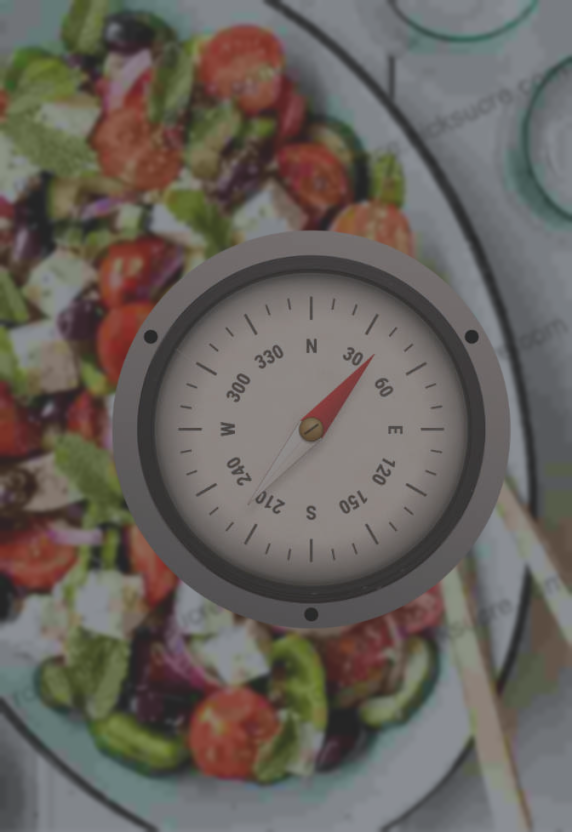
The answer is 40 °
